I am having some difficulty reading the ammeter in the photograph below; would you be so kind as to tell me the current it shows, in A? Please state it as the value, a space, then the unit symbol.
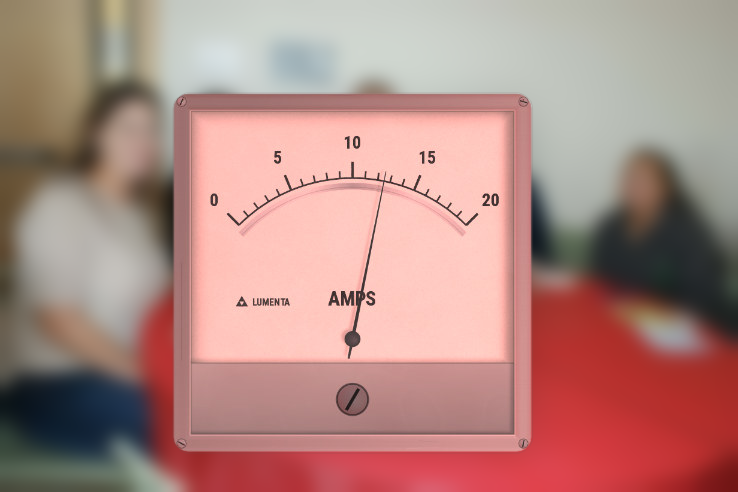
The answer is 12.5 A
